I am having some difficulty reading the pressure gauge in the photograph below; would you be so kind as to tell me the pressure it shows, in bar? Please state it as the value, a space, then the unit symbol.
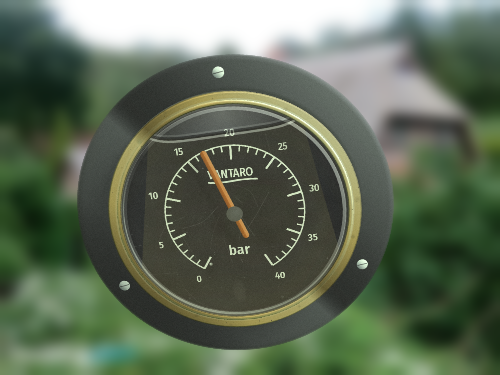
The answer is 17 bar
